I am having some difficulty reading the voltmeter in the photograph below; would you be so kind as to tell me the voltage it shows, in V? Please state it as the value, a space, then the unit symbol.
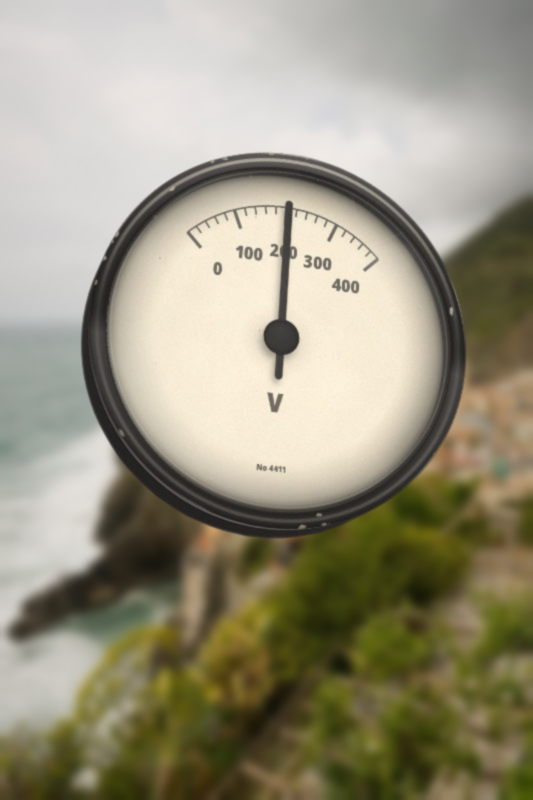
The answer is 200 V
